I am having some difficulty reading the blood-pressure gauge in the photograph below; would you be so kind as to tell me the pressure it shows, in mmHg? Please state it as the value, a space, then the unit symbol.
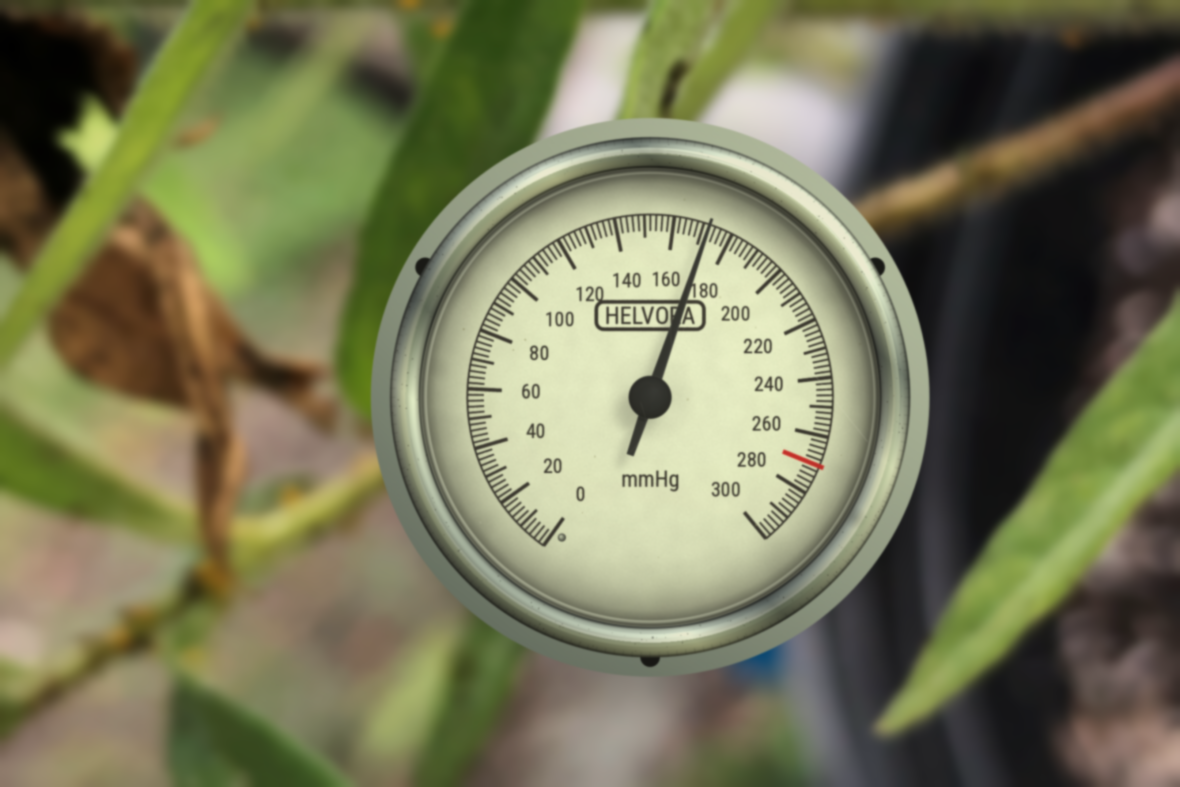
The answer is 172 mmHg
